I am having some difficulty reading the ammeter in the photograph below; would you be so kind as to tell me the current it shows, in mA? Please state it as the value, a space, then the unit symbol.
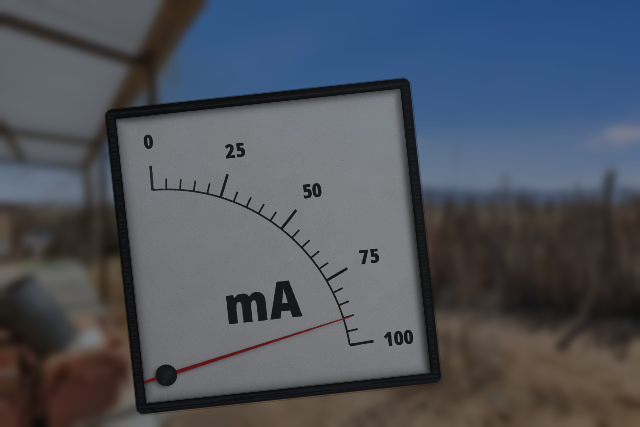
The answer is 90 mA
